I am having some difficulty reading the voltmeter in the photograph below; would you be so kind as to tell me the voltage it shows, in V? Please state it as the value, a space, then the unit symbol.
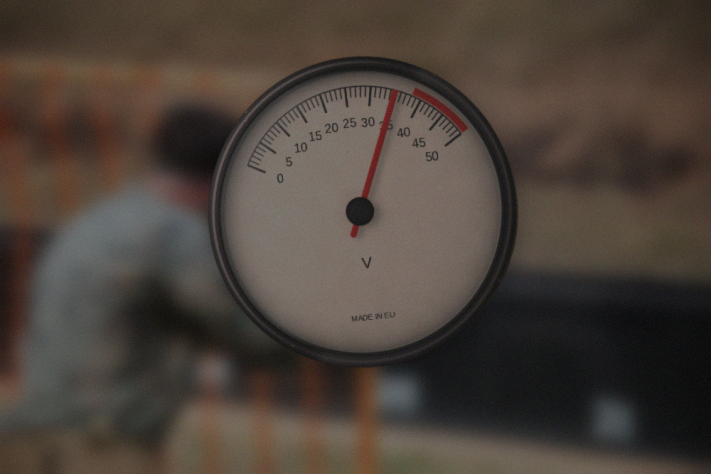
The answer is 35 V
